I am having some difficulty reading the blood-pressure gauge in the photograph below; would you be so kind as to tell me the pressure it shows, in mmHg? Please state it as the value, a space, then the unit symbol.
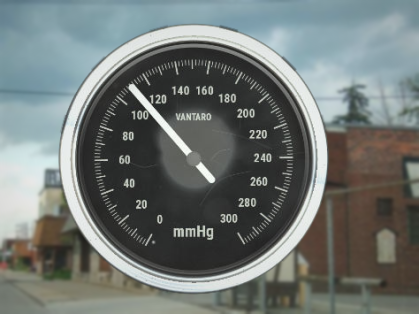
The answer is 110 mmHg
